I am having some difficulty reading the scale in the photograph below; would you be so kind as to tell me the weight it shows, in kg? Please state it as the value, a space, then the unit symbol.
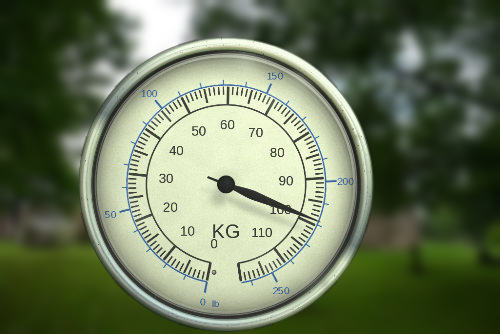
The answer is 99 kg
